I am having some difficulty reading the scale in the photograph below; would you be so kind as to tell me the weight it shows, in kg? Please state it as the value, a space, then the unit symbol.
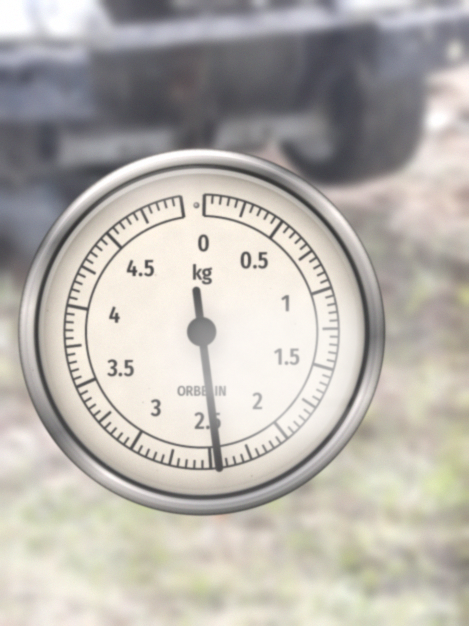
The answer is 2.45 kg
